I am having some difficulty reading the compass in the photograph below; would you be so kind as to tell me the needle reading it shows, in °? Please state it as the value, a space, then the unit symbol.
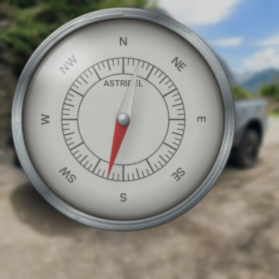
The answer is 195 °
